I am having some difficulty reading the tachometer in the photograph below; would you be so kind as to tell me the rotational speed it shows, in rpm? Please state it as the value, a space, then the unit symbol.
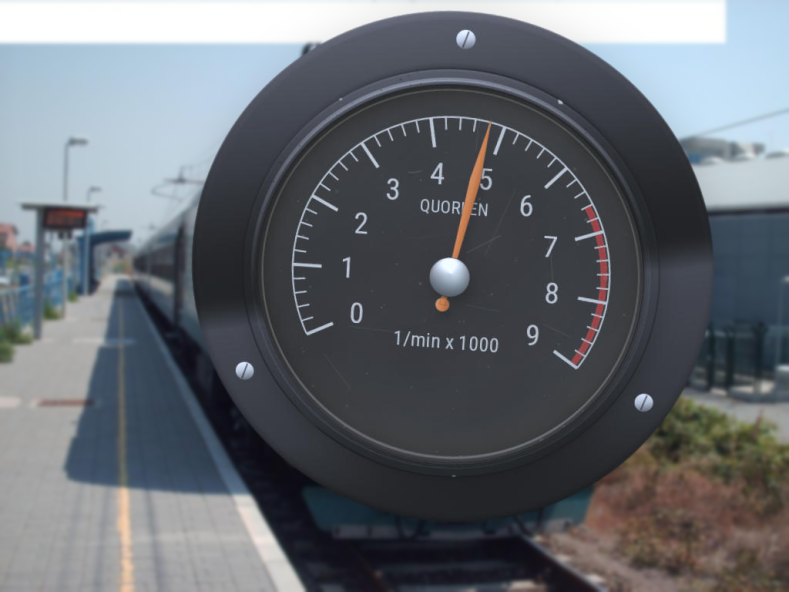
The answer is 4800 rpm
